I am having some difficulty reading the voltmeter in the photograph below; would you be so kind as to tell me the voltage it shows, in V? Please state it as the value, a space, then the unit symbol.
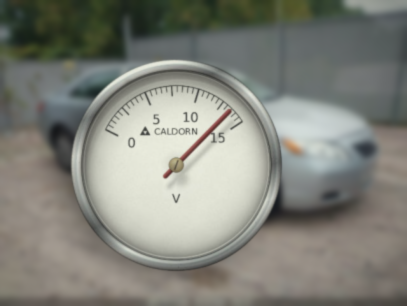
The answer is 13.5 V
